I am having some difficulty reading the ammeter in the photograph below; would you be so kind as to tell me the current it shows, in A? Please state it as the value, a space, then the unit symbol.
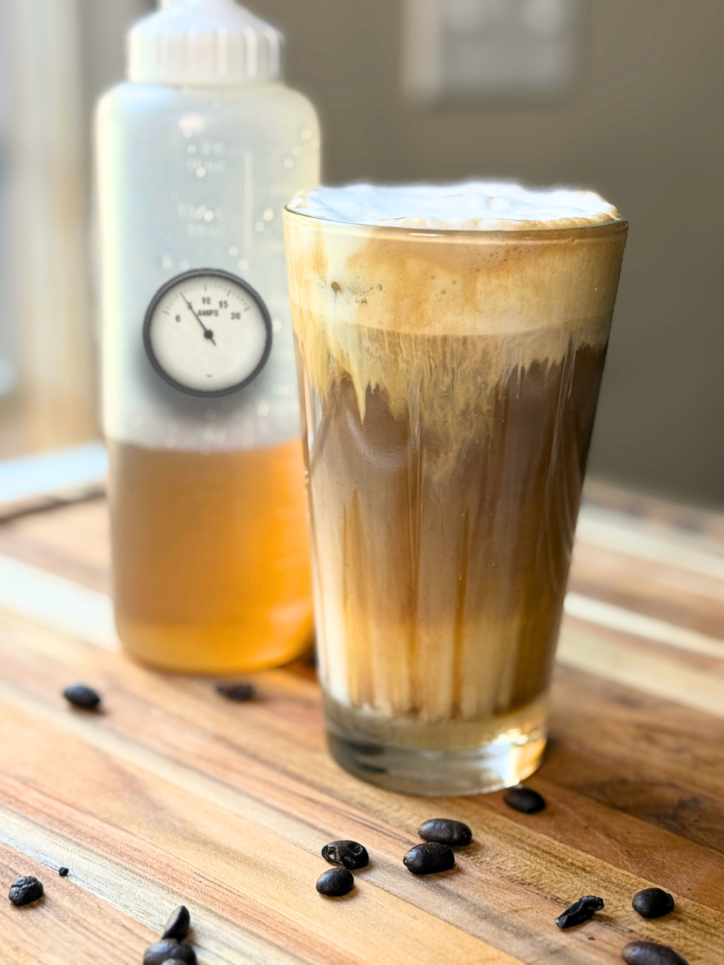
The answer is 5 A
